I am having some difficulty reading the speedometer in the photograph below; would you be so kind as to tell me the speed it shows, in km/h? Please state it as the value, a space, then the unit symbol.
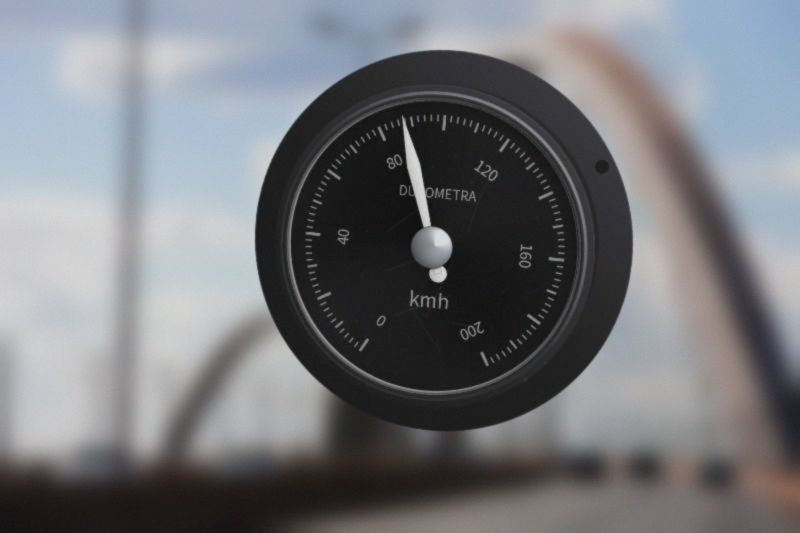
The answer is 88 km/h
